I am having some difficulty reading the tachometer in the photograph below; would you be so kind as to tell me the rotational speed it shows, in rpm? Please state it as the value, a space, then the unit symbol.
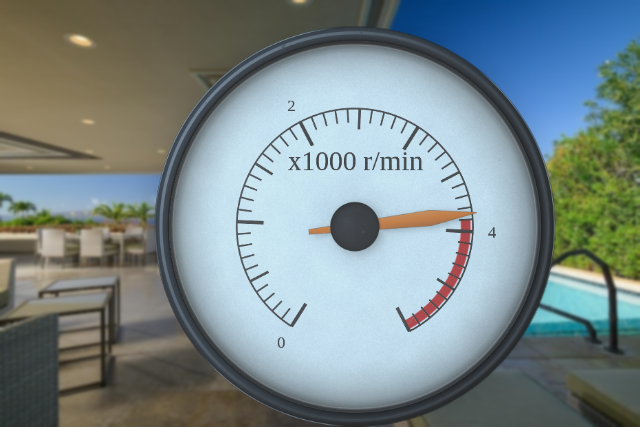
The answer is 3850 rpm
